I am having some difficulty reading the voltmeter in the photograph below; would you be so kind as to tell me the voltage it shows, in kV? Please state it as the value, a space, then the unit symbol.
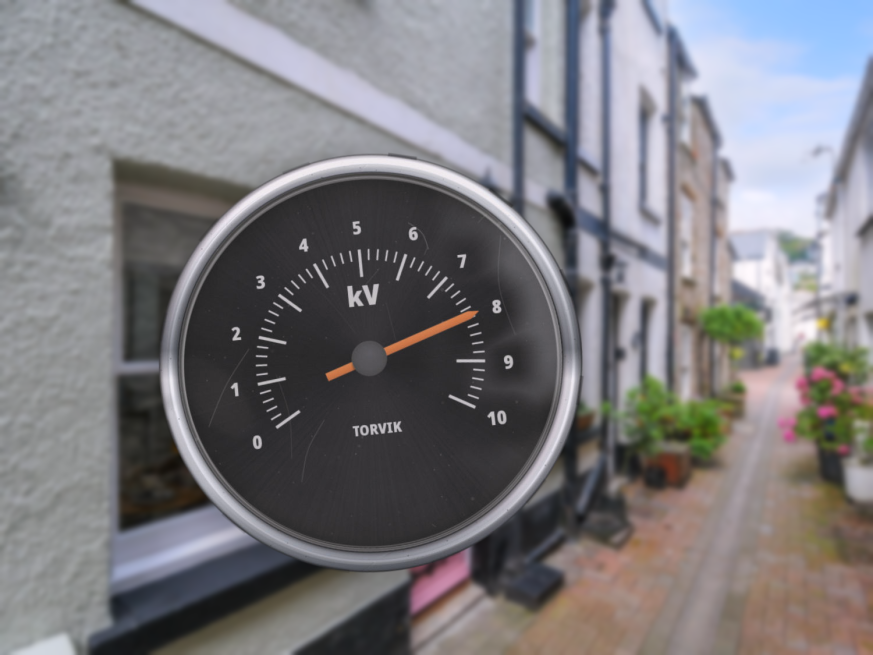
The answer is 8 kV
